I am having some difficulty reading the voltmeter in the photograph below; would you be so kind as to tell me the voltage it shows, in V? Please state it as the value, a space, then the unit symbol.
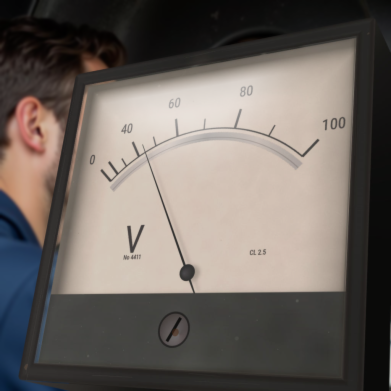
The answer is 45 V
